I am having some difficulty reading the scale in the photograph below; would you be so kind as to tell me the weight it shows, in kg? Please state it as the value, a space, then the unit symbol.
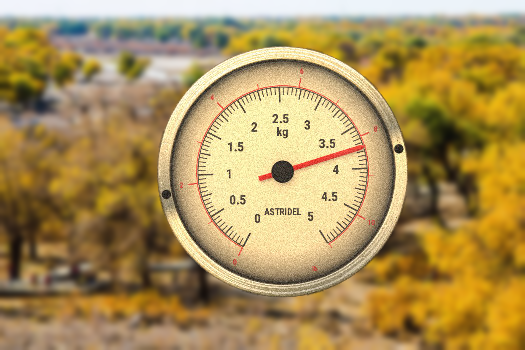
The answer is 3.75 kg
